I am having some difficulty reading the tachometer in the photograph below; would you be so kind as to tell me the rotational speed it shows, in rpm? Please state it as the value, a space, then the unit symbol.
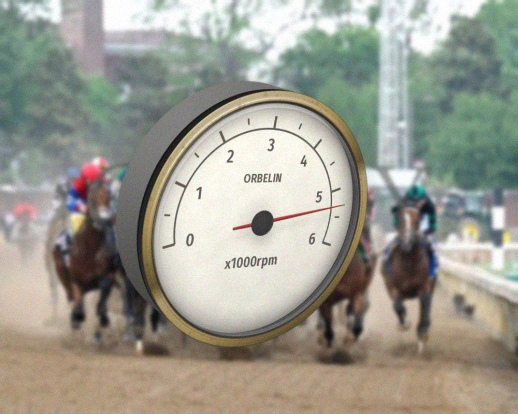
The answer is 5250 rpm
